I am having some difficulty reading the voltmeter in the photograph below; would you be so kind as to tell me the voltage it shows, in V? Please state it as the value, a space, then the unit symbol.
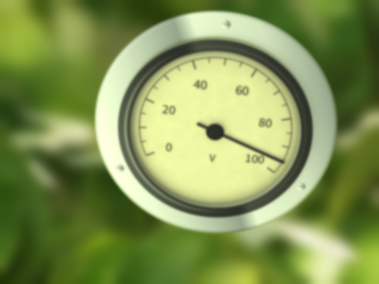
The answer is 95 V
